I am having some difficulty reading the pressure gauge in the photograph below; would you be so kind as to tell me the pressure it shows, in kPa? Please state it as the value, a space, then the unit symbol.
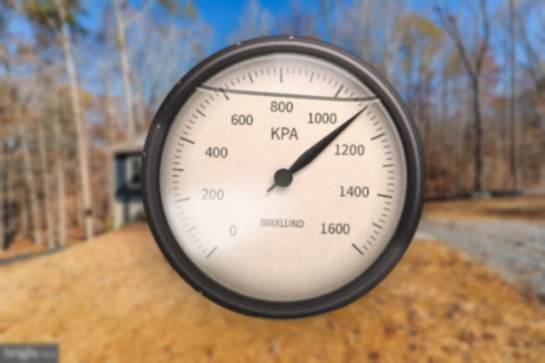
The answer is 1100 kPa
